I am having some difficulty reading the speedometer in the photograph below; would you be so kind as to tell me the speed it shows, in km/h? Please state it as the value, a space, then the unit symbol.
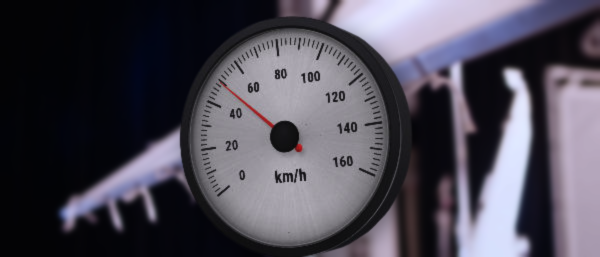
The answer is 50 km/h
